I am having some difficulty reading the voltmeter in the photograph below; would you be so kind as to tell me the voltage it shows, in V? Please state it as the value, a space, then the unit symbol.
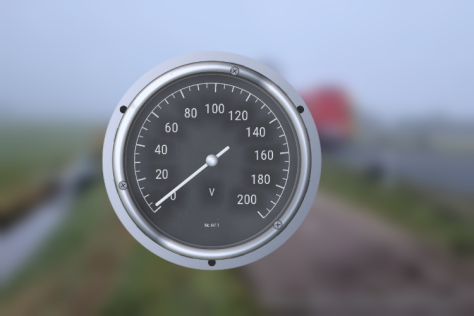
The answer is 2.5 V
